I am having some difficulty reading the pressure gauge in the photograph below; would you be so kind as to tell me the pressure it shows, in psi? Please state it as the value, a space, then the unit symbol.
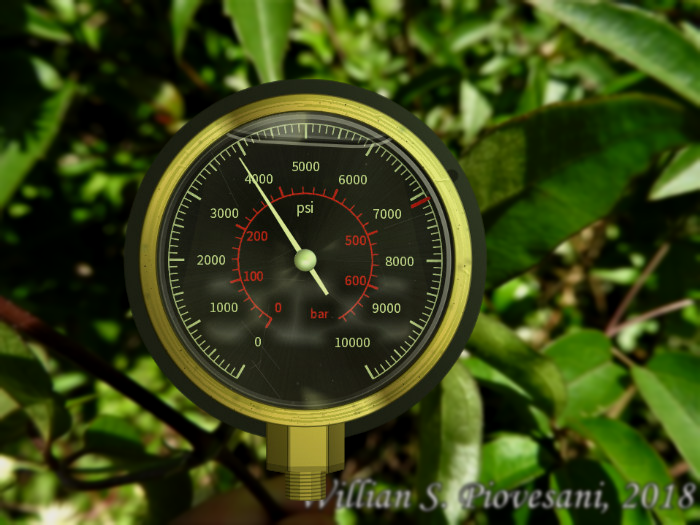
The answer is 3900 psi
